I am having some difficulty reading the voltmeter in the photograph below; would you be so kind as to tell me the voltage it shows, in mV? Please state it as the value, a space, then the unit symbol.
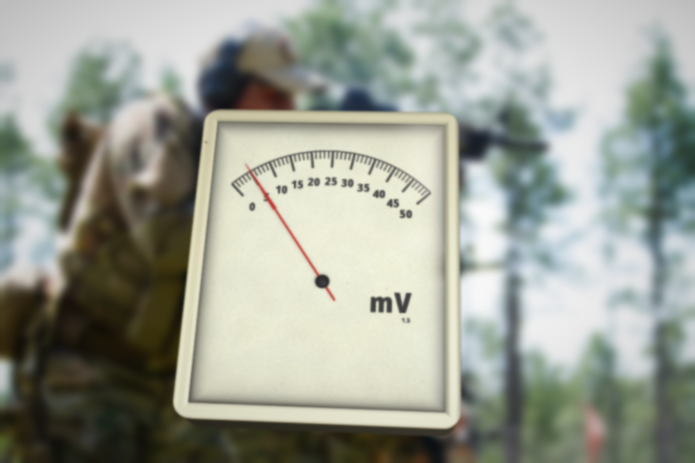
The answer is 5 mV
